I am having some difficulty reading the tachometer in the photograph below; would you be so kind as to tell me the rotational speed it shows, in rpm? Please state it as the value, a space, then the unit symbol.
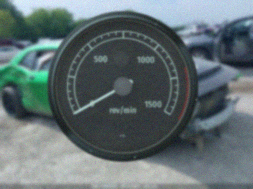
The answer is 0 rpm
